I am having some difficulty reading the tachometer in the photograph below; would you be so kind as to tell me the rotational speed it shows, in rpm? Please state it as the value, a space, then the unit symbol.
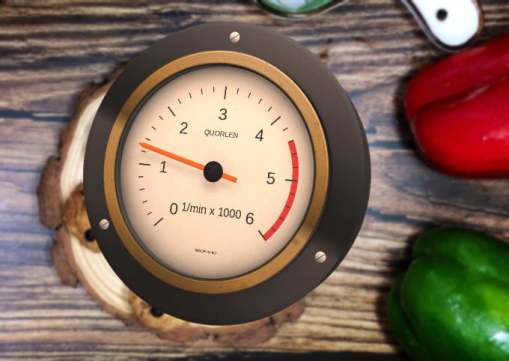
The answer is 1300 rpm
